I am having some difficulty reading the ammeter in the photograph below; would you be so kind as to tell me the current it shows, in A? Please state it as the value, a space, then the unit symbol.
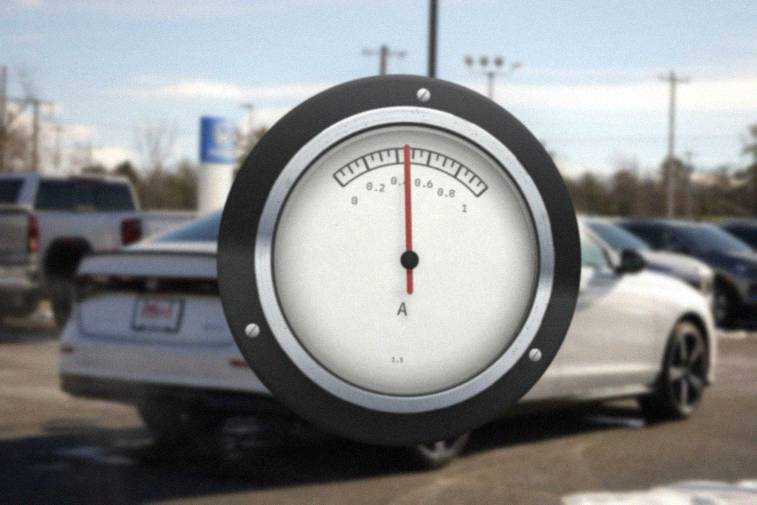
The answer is 0.45 A
